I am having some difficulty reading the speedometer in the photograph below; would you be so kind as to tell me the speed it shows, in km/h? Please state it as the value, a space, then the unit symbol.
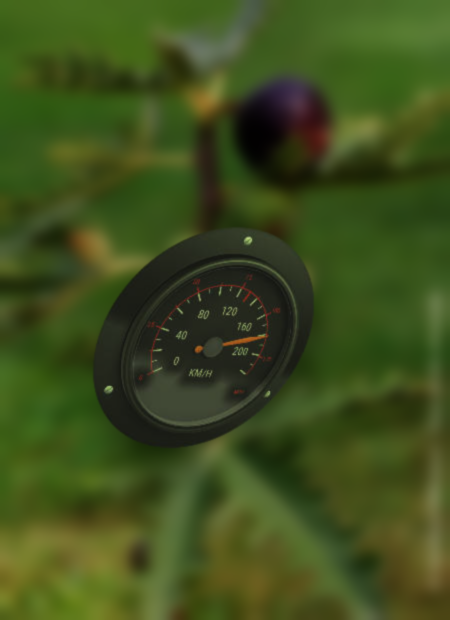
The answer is 180 km/h
